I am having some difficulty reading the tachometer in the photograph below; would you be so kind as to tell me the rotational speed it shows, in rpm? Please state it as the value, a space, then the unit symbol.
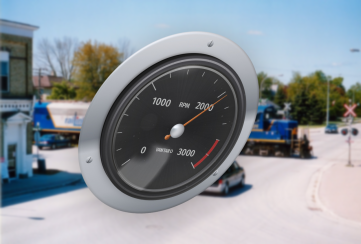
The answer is 2000 rpm
